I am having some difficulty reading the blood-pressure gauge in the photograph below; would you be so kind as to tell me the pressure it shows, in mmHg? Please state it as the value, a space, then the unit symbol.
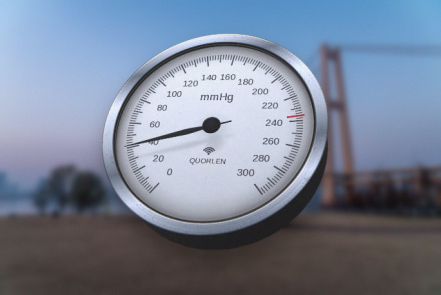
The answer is 40 mmHg
